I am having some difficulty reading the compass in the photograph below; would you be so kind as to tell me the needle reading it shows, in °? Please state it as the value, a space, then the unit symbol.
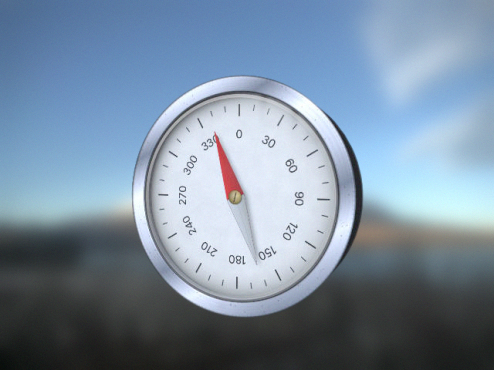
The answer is 340 °
